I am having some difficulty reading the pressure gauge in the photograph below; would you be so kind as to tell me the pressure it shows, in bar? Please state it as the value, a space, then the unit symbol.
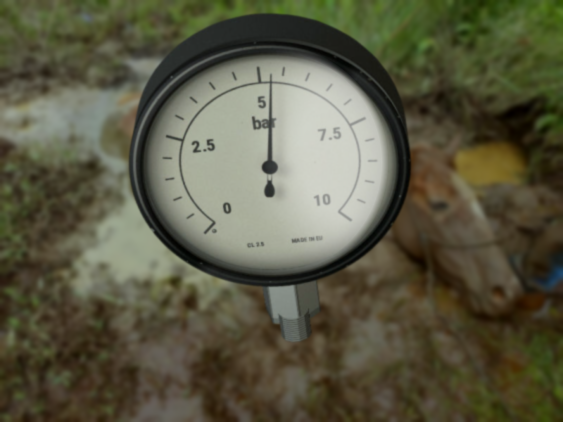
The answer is 5.25 bar
